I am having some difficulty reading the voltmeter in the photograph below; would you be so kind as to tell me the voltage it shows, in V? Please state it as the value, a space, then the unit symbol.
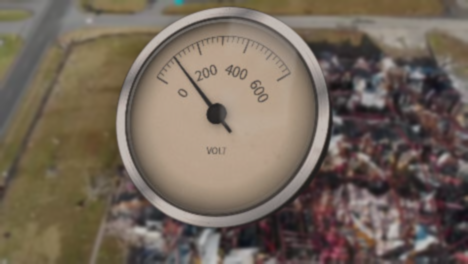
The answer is 100 V
